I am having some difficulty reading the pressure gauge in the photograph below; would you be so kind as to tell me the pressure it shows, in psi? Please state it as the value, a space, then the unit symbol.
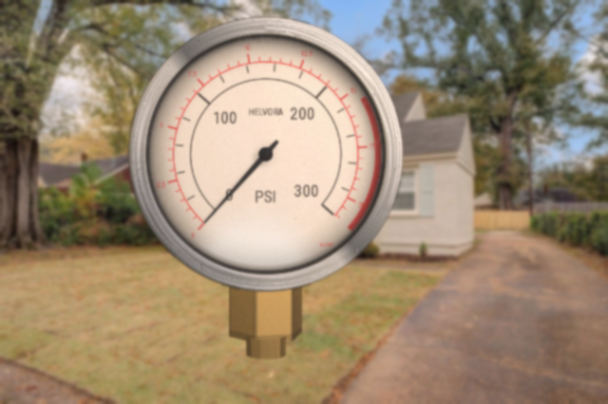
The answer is 0 psi
